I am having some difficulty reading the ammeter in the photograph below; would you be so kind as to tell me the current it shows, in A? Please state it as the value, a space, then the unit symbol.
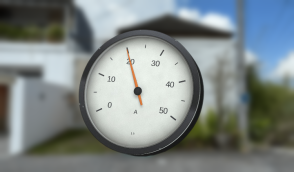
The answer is 20 A
